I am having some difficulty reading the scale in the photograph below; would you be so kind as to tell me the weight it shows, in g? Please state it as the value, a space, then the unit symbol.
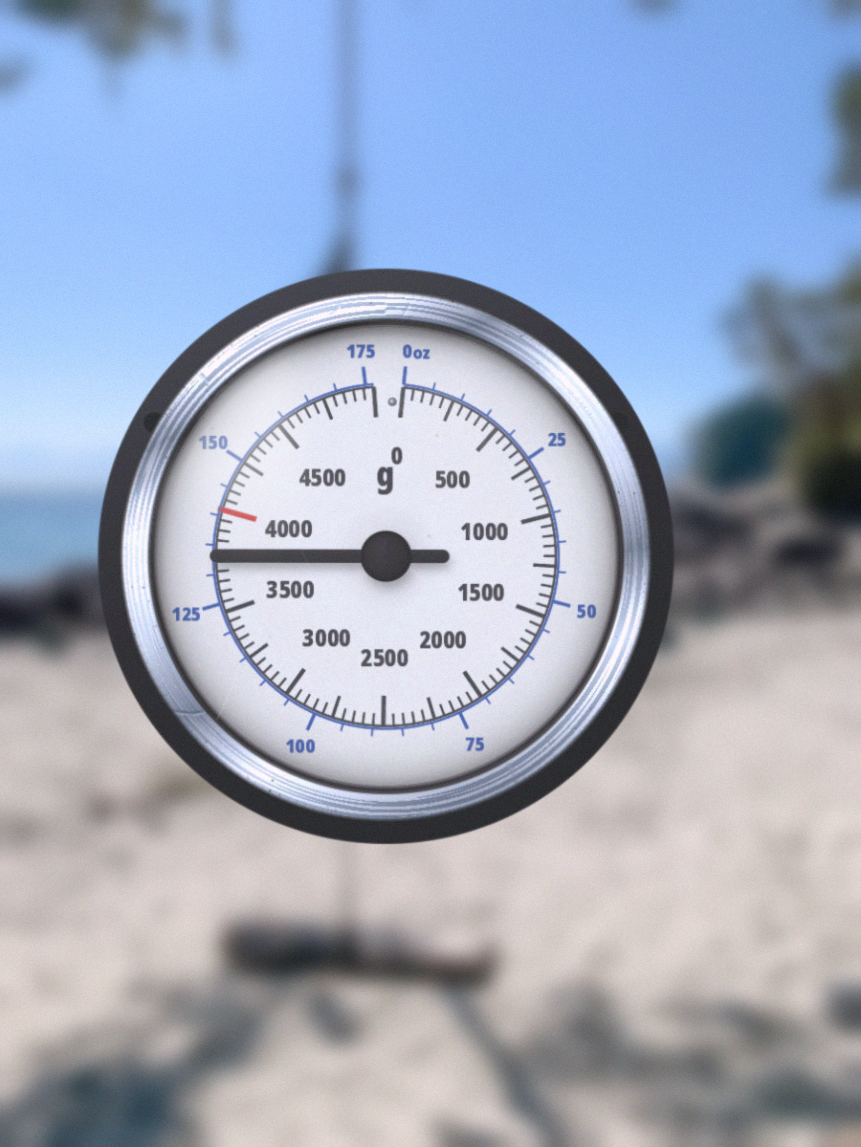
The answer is 3775 g
